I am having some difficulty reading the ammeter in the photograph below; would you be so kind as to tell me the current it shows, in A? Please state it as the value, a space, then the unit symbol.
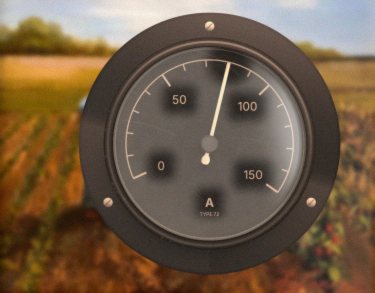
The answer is 80 A
